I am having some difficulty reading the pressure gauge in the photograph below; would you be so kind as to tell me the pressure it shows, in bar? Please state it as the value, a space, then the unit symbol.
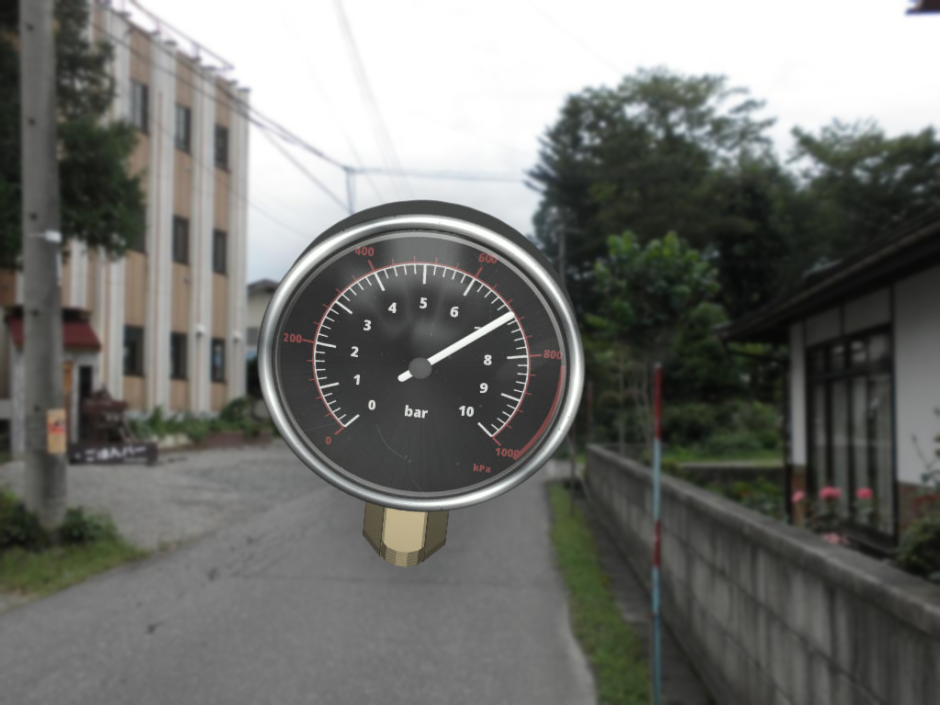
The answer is 7 bar
